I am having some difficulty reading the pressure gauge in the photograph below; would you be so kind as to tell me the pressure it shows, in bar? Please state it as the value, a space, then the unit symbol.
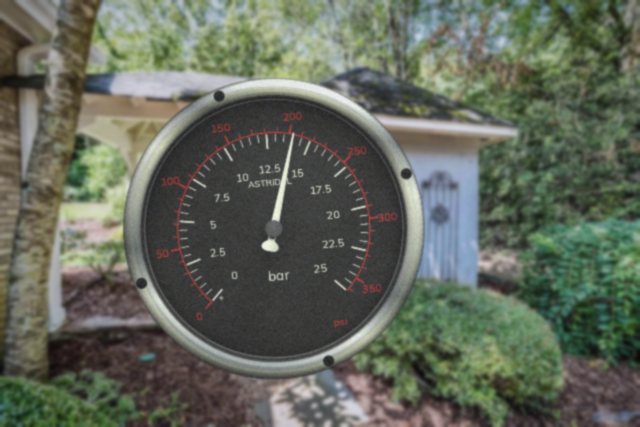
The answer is 14 bar
